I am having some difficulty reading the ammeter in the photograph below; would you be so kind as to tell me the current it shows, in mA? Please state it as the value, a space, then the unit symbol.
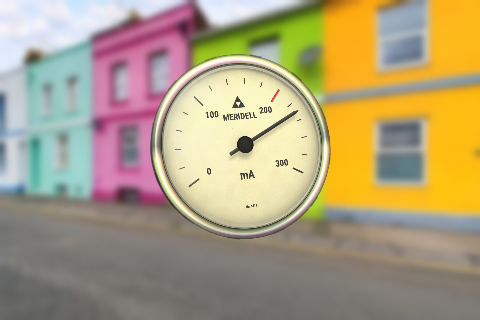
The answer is 230 mA
